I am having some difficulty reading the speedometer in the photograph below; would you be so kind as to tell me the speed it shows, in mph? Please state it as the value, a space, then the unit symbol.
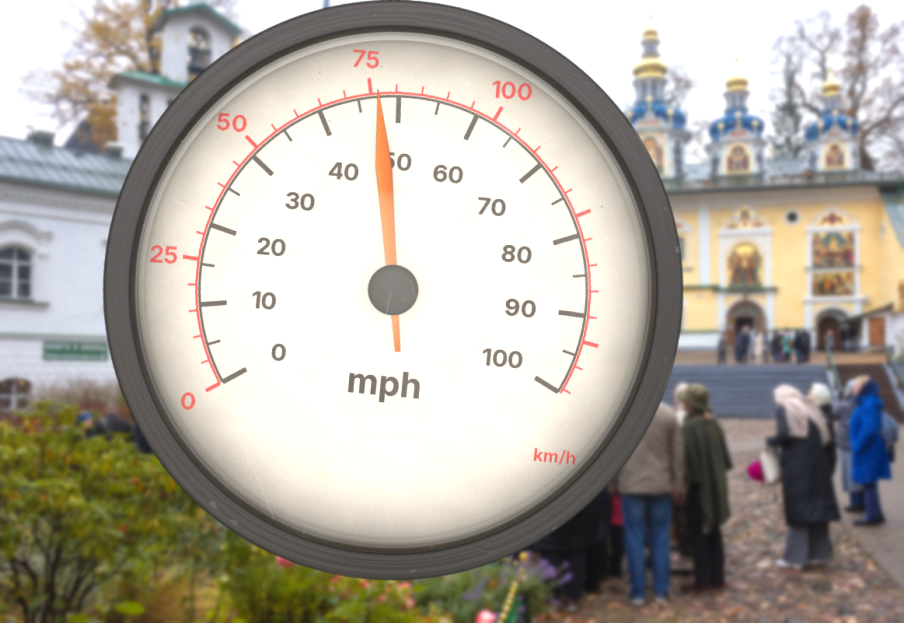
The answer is 47.5 mph
